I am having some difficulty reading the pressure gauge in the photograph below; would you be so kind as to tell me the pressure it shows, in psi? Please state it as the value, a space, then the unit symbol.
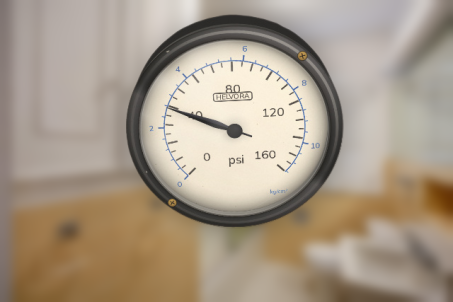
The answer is 40 psi
